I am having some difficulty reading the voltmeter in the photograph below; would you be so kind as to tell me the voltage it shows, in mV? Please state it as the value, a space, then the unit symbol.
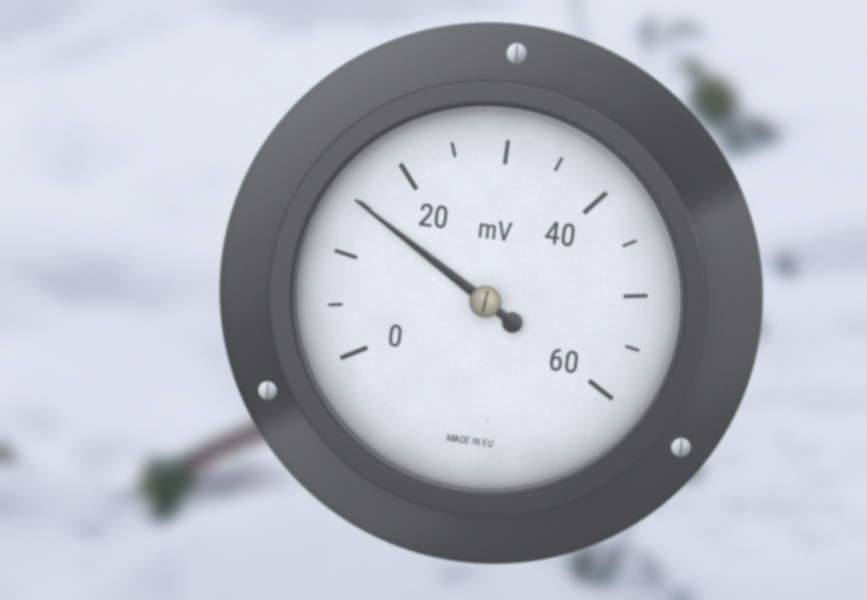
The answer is 15 mV
